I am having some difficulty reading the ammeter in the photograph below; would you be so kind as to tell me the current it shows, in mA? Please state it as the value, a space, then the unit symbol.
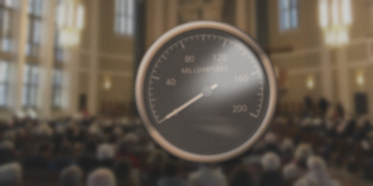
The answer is 0 mA
